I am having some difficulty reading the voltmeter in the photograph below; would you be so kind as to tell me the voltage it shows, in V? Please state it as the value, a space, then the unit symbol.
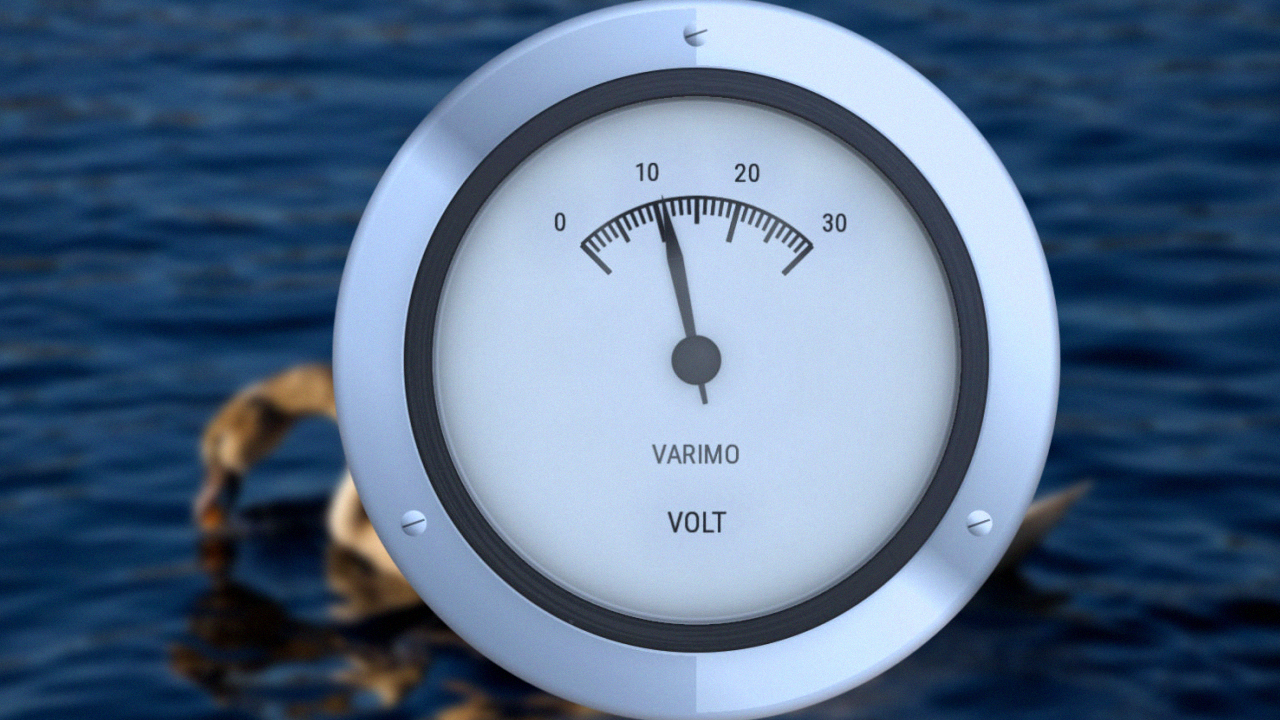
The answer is 11 V
